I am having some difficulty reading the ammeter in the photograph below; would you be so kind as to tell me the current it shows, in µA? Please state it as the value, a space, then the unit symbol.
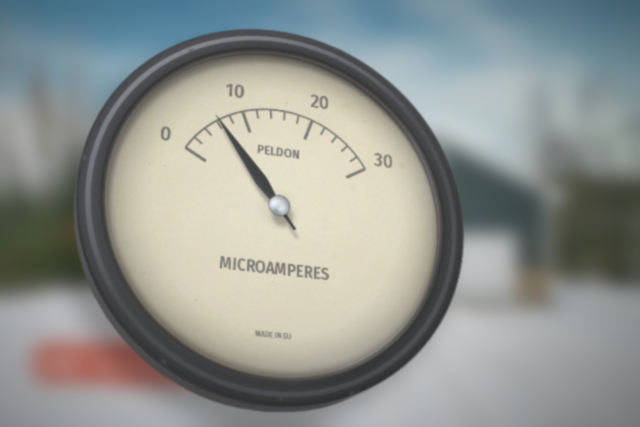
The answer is 6 µA
